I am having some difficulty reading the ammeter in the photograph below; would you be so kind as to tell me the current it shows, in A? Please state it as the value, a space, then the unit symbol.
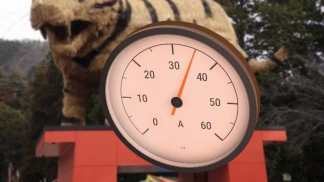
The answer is 35 A
